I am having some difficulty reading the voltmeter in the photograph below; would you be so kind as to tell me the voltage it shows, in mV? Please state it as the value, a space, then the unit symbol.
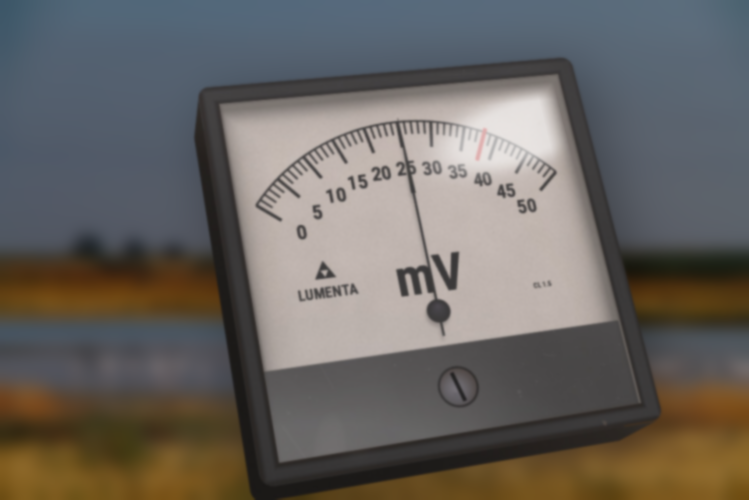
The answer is 25 mV
